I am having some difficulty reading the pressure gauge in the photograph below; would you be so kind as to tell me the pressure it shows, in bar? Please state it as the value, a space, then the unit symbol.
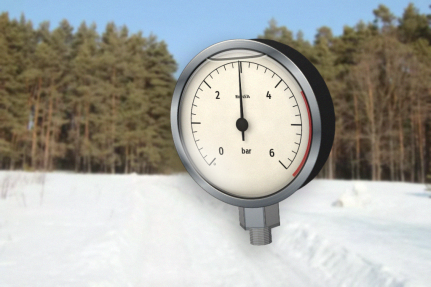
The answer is 3 bar
